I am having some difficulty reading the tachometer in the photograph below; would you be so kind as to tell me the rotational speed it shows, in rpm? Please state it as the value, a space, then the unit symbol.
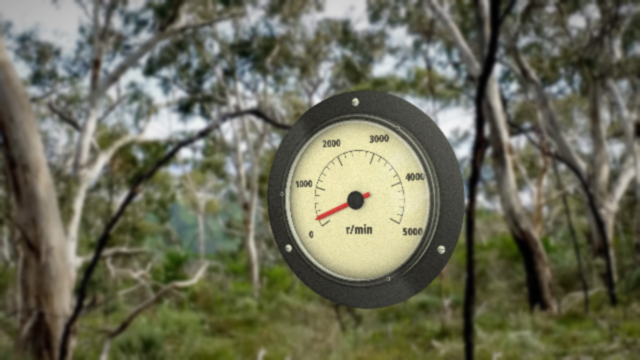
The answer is 200 rpm
